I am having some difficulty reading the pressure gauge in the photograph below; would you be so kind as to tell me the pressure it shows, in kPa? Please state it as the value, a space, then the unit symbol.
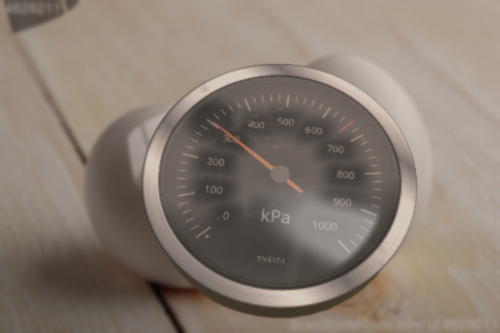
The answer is 300 kPa
